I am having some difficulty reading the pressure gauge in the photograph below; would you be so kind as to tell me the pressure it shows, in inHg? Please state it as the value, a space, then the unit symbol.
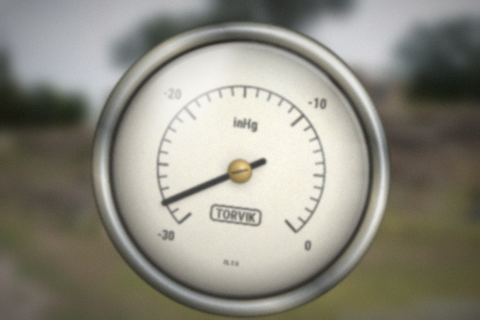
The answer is -28 inHg
